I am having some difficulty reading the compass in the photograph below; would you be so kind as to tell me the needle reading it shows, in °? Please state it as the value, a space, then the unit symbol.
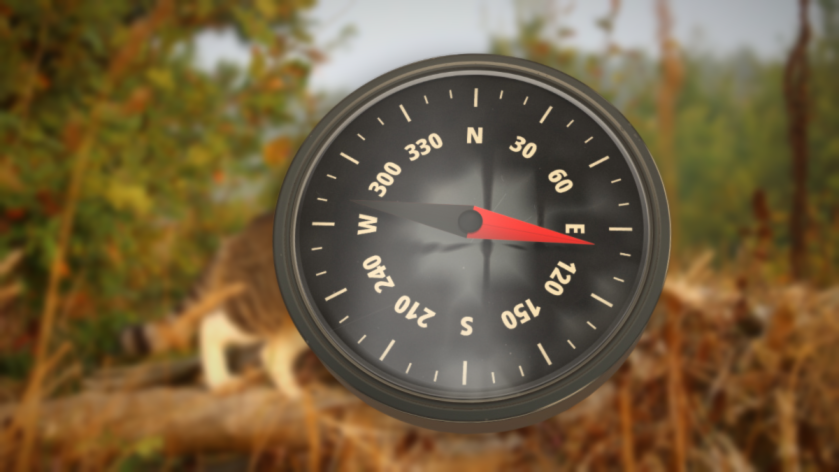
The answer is 100 °
